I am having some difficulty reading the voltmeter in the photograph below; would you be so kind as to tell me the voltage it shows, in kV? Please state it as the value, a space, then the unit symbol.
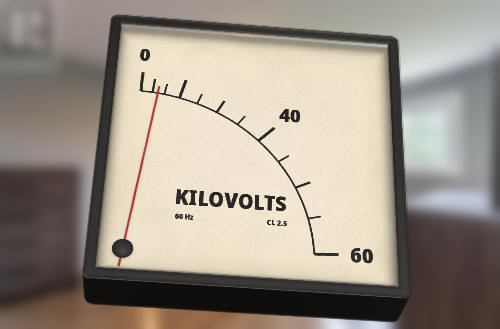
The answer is 12.5 kV
